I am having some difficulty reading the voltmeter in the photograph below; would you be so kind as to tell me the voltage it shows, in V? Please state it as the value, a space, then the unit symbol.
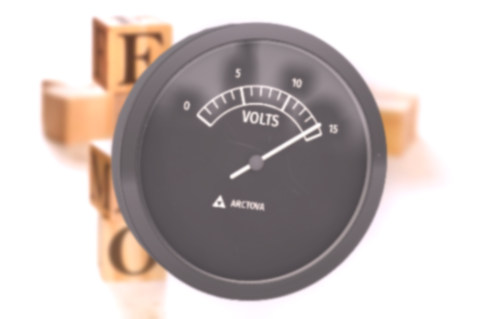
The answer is 14 V
